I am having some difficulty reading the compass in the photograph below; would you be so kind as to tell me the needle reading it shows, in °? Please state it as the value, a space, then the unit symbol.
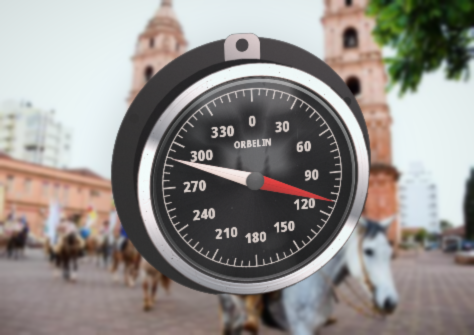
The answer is 110 °
